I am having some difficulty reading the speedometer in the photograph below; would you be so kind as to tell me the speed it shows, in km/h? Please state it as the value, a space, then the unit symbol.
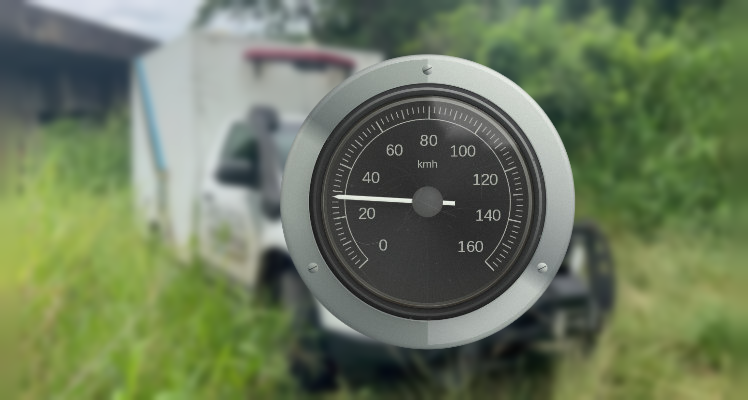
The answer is 28 km/h
